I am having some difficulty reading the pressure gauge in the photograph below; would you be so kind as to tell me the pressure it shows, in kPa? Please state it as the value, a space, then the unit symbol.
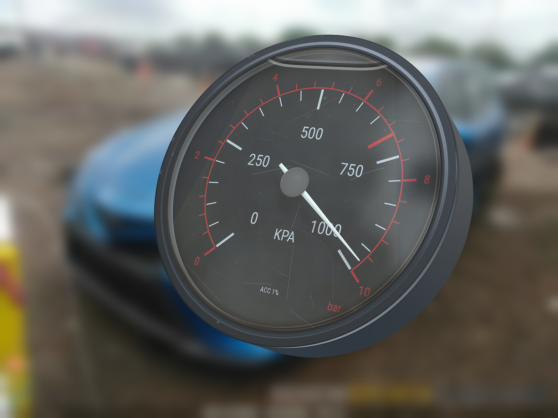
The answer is 975 kPa
